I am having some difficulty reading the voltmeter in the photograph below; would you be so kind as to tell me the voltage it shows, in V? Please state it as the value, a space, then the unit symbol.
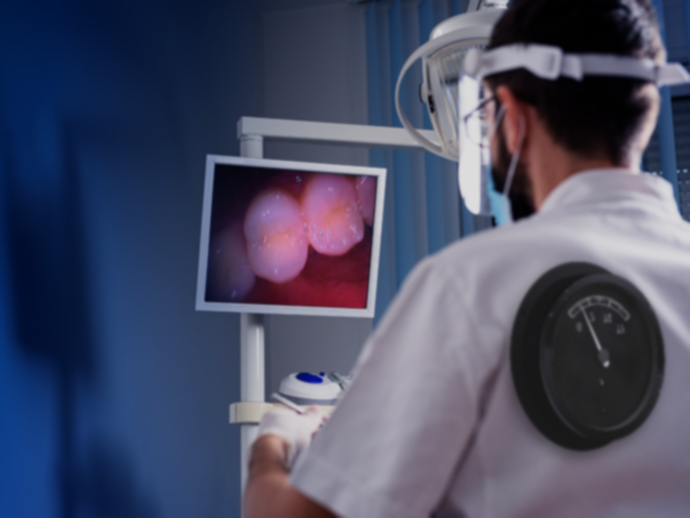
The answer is 2.5 V
